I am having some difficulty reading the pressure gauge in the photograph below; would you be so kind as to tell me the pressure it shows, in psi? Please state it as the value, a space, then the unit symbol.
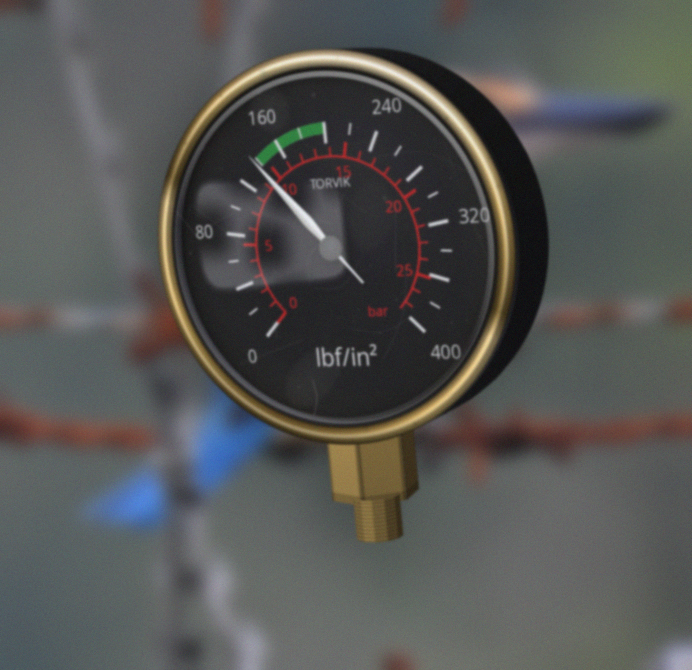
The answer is 140 psi
